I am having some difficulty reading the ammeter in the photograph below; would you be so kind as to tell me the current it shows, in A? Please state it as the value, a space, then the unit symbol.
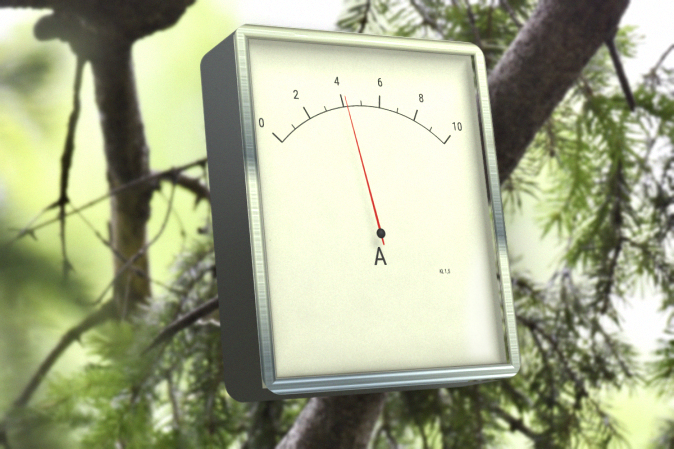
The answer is 4 A
